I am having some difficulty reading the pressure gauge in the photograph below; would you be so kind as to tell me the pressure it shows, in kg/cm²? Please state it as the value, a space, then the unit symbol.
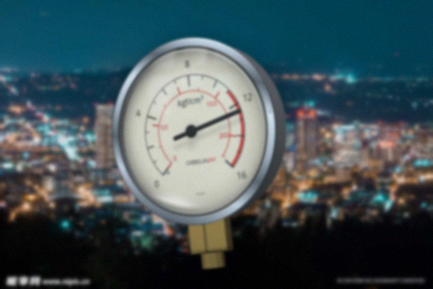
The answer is 12.5 kg/cm²
